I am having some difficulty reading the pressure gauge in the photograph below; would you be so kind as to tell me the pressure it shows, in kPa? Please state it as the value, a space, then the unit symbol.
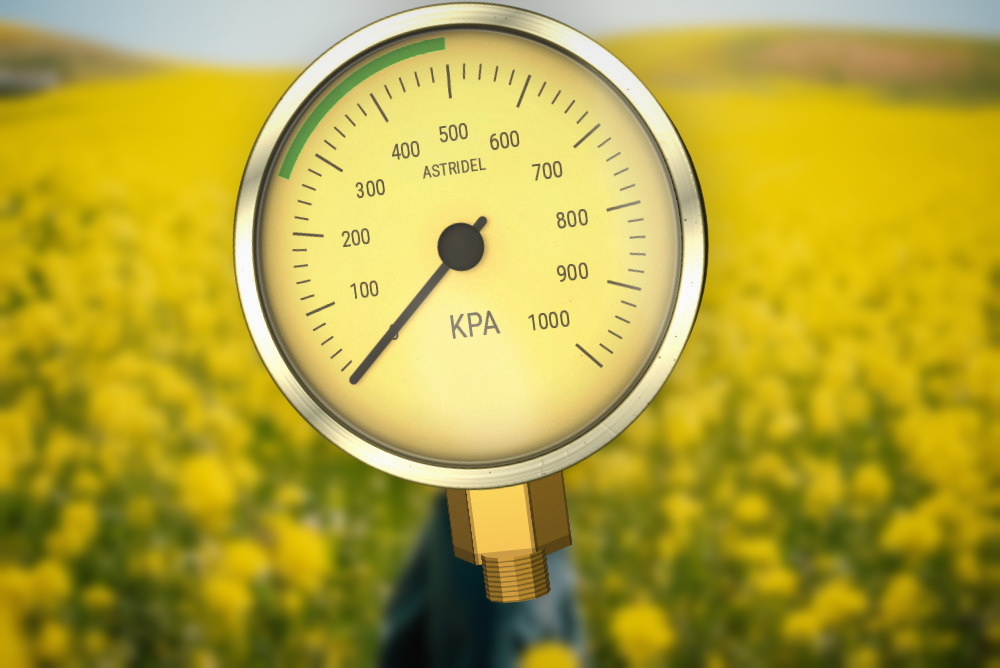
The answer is 0 kPa
